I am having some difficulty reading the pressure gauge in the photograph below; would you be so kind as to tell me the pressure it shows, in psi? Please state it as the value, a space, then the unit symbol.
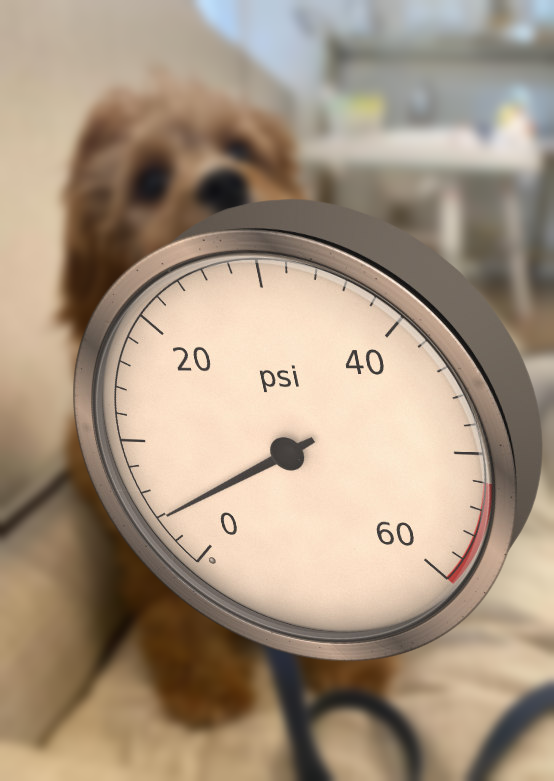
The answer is 4 psi
